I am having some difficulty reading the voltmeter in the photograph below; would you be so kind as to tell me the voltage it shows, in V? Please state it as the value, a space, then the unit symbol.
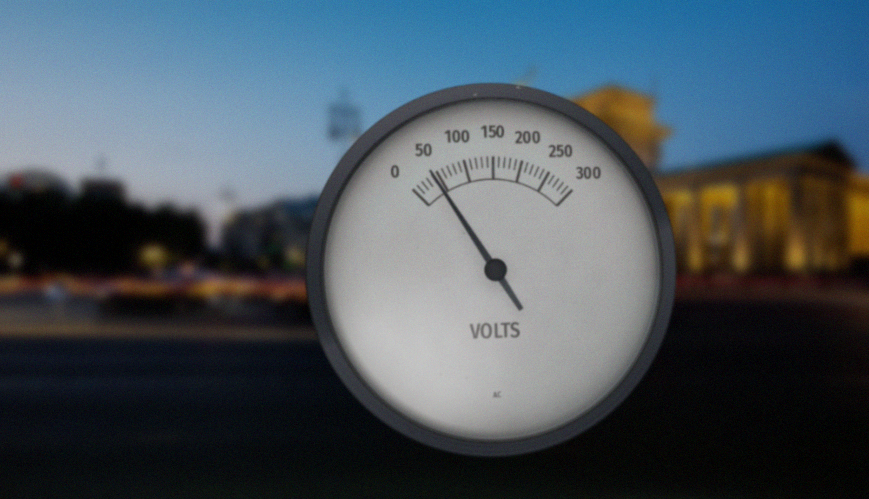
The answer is 40 V
